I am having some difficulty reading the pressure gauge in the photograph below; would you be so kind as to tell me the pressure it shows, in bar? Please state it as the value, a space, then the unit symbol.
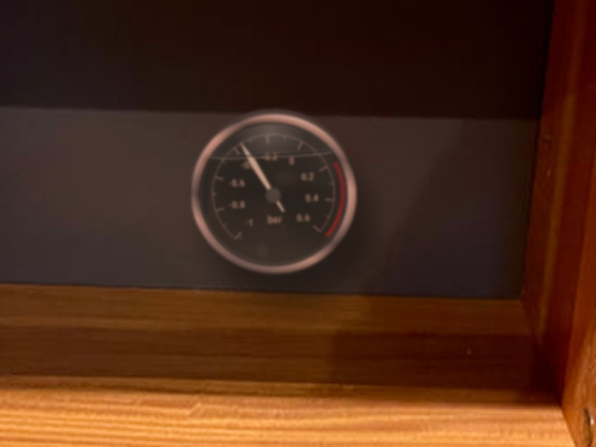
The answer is -0.35 bar
